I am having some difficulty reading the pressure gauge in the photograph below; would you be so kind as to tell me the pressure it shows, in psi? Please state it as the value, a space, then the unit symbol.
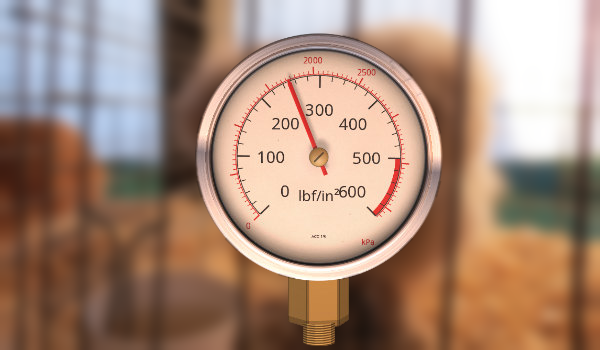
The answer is 250 psi
